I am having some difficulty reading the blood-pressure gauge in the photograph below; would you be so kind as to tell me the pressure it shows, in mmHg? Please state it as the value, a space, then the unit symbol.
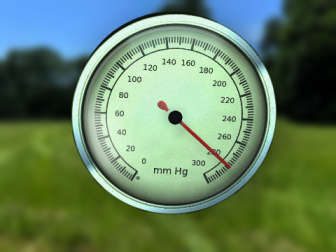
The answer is 280 mmHg
